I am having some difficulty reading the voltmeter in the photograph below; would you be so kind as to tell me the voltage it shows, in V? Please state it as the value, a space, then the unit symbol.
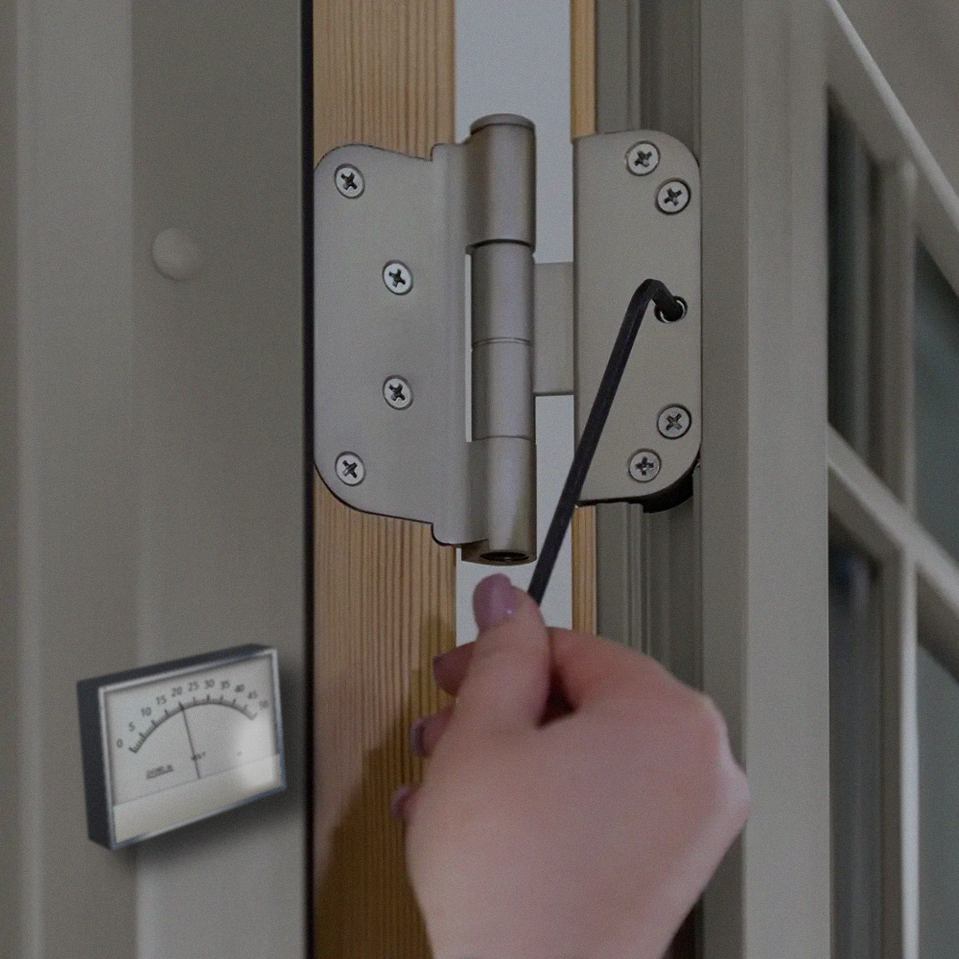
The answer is 20 V
